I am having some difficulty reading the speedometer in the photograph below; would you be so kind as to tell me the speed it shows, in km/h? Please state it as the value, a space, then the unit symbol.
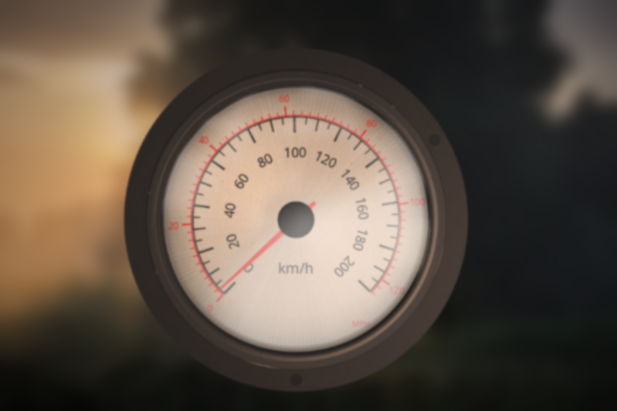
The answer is 2.5 km/h
